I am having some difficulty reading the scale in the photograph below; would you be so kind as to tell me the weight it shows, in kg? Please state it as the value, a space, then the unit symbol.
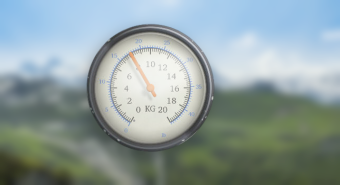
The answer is 8 kg
